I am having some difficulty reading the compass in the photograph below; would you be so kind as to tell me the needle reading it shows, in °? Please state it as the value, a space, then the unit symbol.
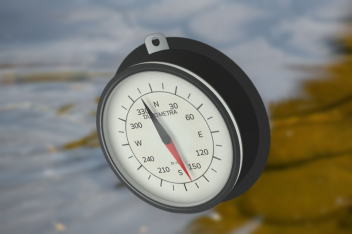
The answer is 165 °
